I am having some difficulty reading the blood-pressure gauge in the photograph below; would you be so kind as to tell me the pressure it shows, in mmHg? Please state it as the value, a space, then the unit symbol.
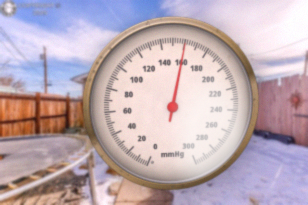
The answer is 160 mmHg
